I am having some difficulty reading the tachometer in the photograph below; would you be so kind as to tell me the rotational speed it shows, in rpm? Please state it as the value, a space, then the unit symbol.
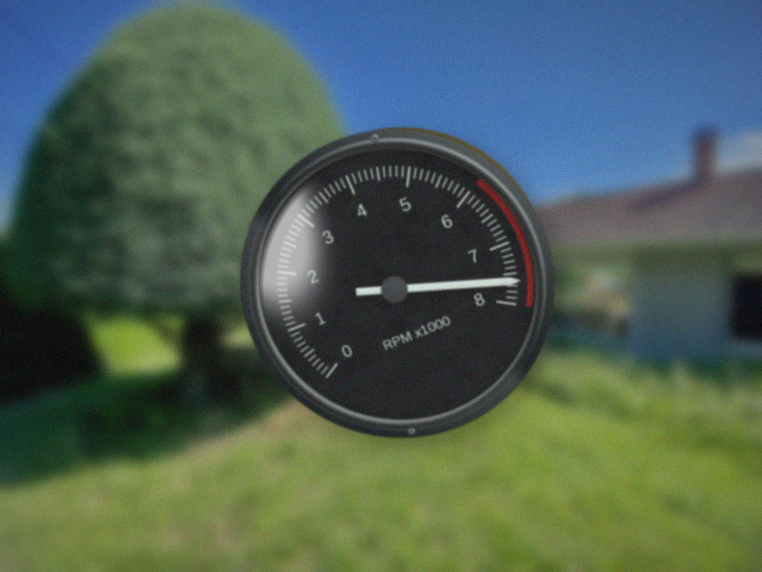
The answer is 7600 rpm
